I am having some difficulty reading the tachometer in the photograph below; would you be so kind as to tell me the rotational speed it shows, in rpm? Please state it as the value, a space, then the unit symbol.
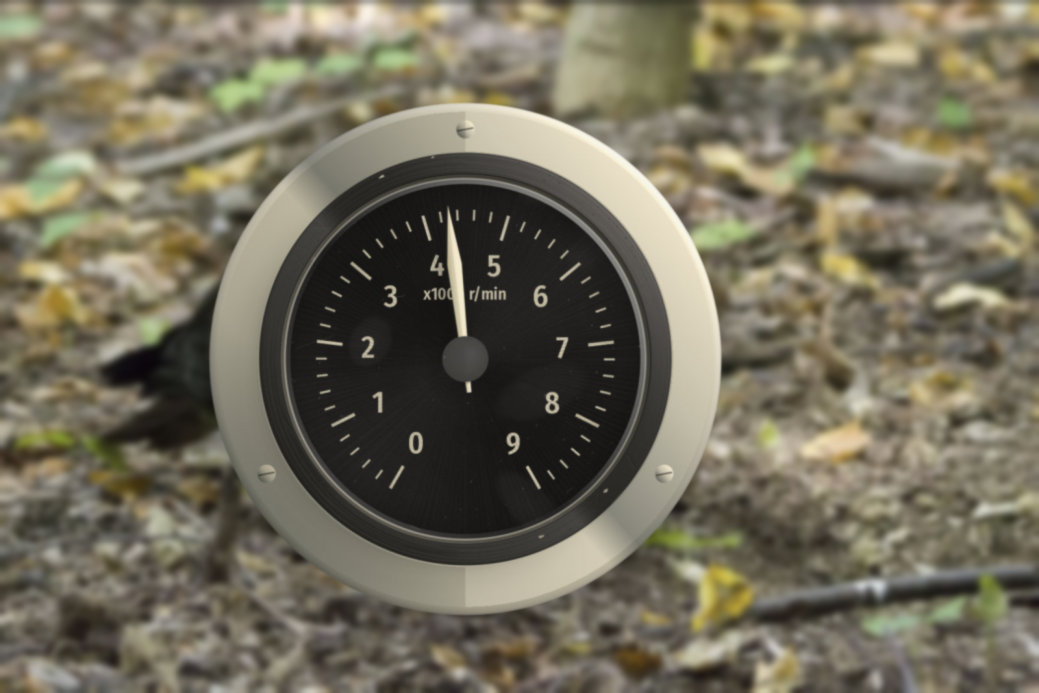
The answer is 4300 rpm
